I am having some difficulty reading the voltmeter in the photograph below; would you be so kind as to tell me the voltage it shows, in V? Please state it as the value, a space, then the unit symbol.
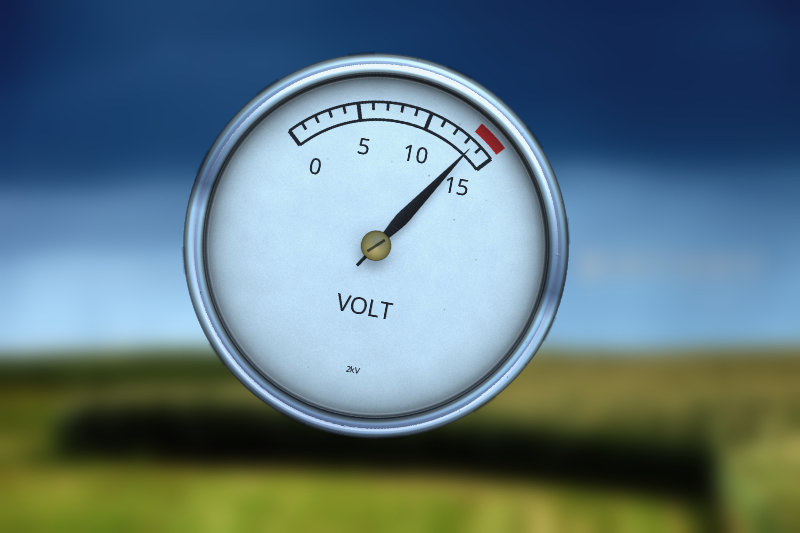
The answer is 13.5 V
